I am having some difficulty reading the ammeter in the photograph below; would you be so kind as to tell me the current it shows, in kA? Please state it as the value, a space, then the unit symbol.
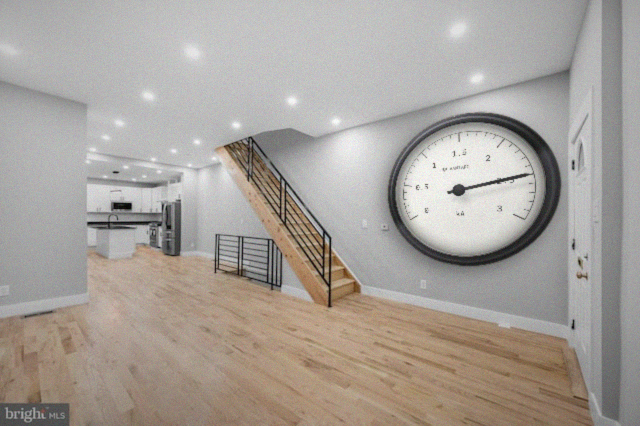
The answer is 2.5 kA
